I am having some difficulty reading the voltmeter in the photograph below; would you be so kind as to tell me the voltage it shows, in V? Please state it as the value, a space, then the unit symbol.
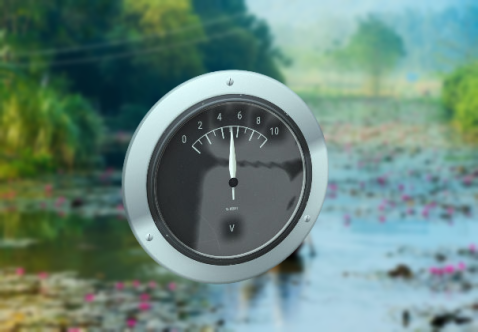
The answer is 5 V
